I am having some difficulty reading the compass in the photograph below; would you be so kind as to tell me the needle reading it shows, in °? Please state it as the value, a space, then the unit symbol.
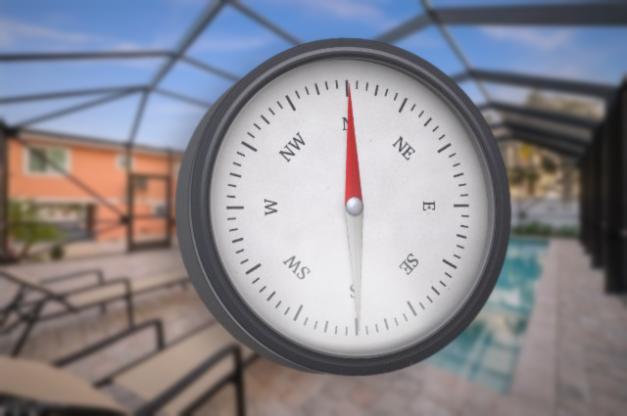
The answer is 0 °
